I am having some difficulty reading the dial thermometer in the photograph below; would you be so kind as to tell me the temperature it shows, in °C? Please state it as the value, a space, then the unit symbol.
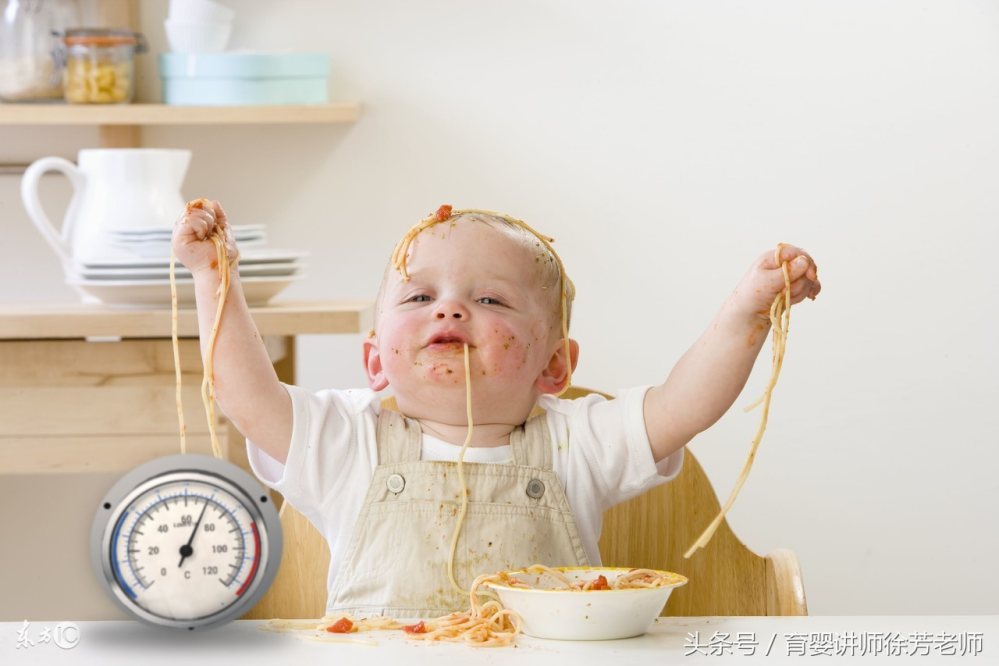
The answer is 70 °C
